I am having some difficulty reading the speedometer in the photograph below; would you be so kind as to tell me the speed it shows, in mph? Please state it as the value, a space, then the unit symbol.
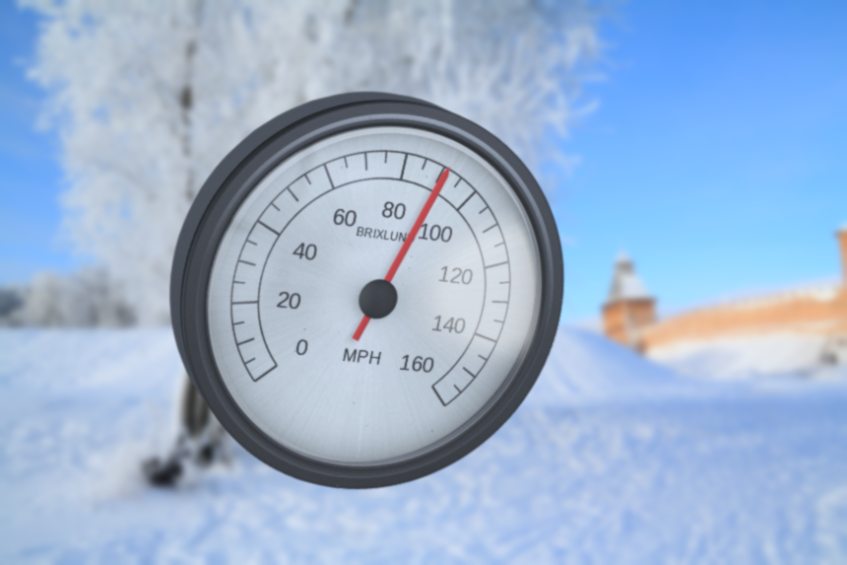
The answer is 90 mph
